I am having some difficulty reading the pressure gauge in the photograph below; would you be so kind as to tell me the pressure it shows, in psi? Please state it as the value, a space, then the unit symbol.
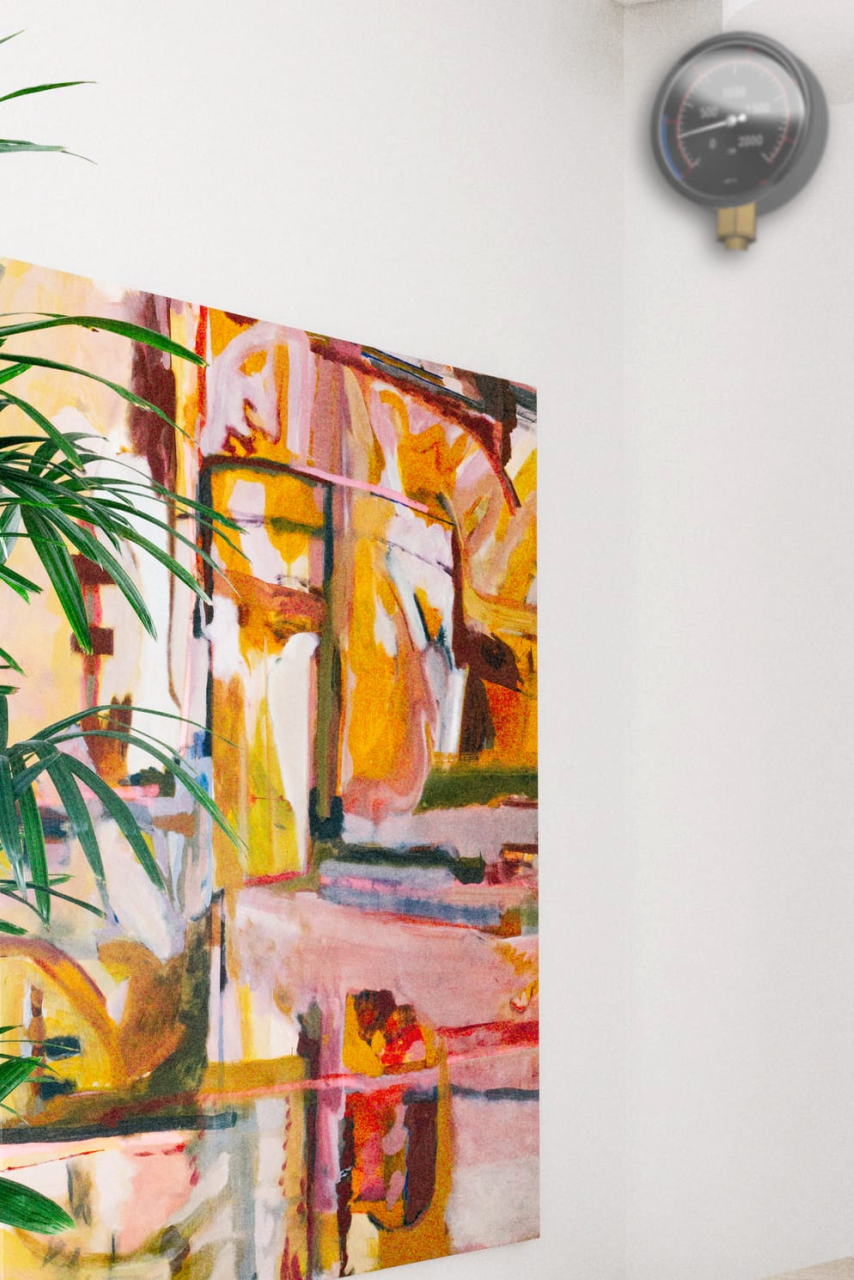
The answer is 250 psi
